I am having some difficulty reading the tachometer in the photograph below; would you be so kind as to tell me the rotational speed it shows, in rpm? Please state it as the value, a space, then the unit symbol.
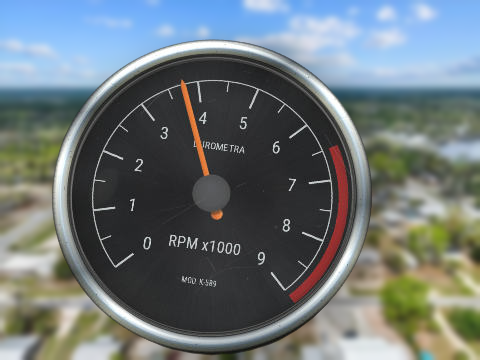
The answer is 3750 rpm
